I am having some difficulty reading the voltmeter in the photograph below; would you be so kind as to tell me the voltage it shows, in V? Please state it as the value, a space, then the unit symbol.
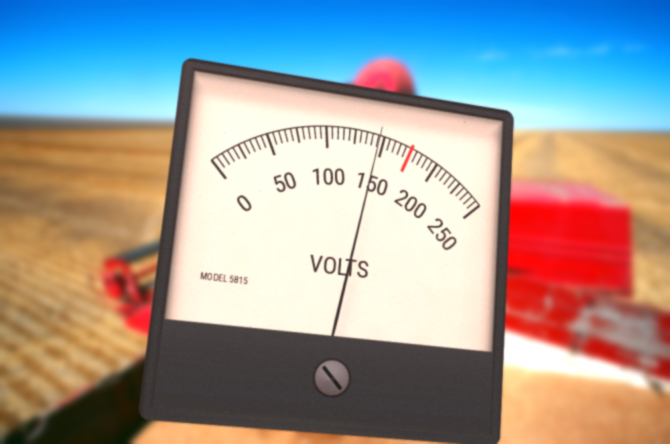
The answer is 145 V
